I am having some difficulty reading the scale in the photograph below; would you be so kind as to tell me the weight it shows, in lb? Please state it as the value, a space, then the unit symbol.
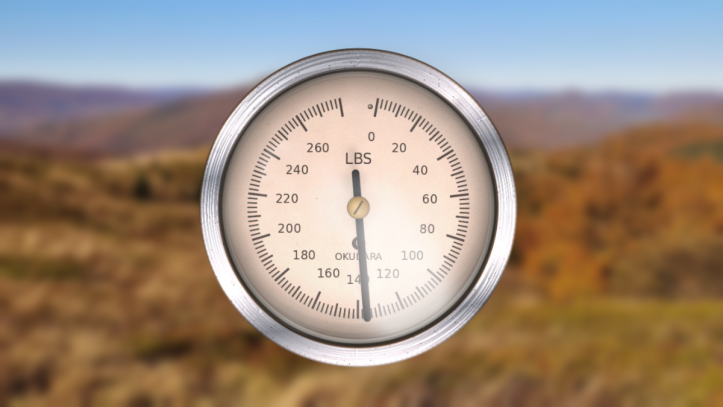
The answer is 136 lb
